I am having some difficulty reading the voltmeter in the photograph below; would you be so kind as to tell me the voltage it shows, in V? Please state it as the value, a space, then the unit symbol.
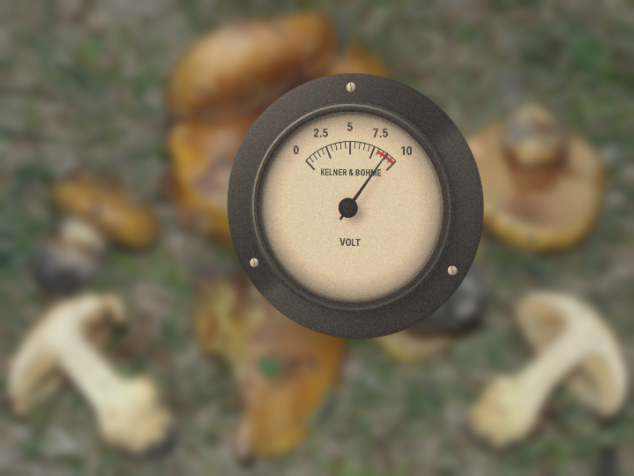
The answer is 9 V
